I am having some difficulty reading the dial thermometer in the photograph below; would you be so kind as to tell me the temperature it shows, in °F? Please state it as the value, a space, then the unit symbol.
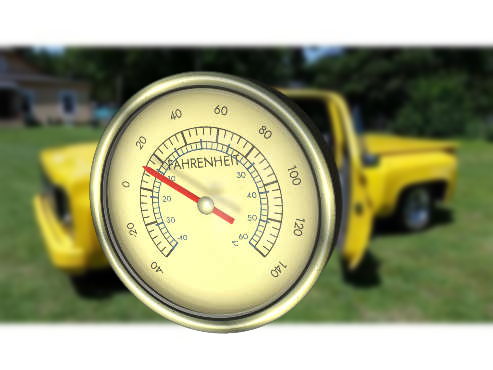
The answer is 12 °F
